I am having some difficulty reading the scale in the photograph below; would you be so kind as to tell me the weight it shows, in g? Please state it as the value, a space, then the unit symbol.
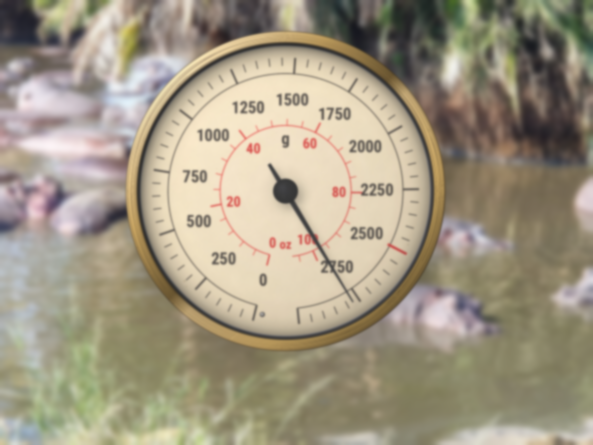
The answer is 2775 g
